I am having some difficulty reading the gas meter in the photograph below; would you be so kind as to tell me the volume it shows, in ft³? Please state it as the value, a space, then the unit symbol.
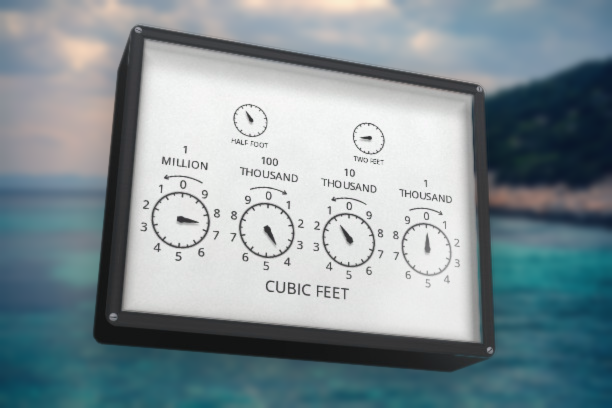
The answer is 741000 ft³
